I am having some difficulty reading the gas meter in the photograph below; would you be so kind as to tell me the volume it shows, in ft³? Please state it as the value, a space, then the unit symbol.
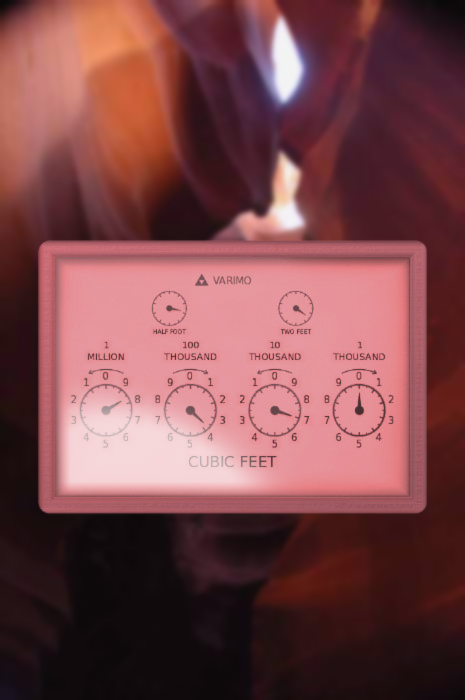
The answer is 837000 ft³
